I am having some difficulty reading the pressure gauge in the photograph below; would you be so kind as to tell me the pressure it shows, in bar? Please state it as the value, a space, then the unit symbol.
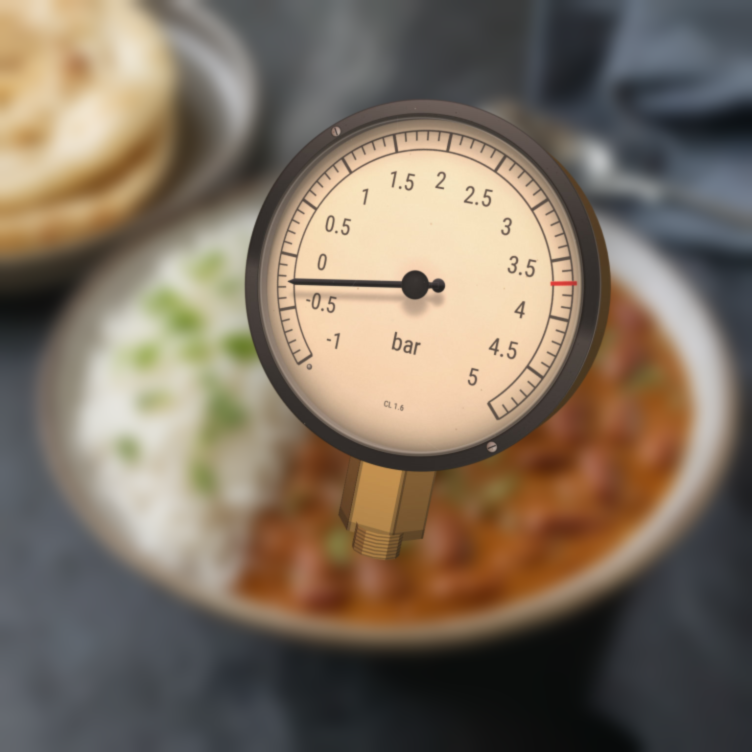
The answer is -0.25 bar
